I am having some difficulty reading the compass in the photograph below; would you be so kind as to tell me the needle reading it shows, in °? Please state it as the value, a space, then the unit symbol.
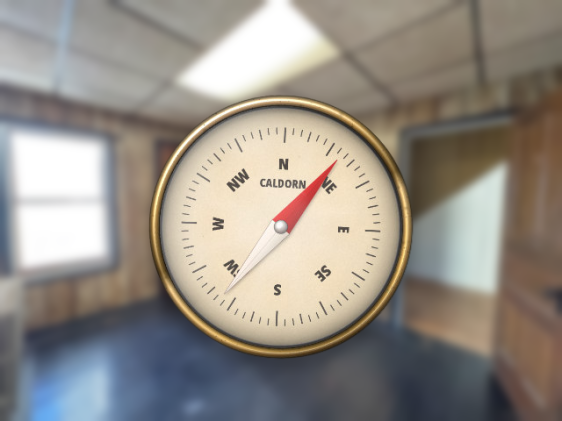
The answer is 37.5 °
